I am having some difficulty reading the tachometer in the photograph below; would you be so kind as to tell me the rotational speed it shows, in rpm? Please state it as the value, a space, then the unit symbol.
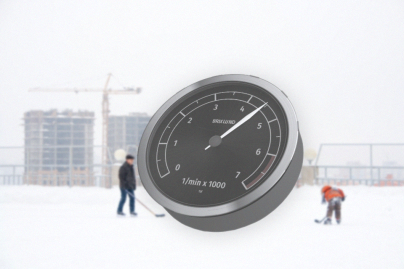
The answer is 4500 rpm
